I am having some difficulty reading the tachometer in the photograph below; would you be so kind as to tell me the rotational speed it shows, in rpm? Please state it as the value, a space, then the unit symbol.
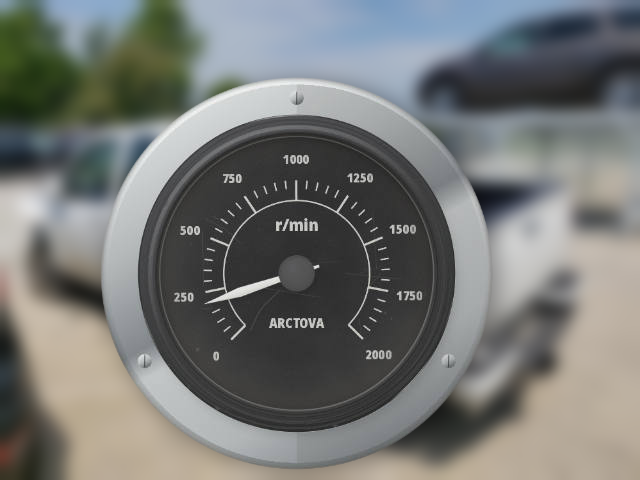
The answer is 200 rpm
